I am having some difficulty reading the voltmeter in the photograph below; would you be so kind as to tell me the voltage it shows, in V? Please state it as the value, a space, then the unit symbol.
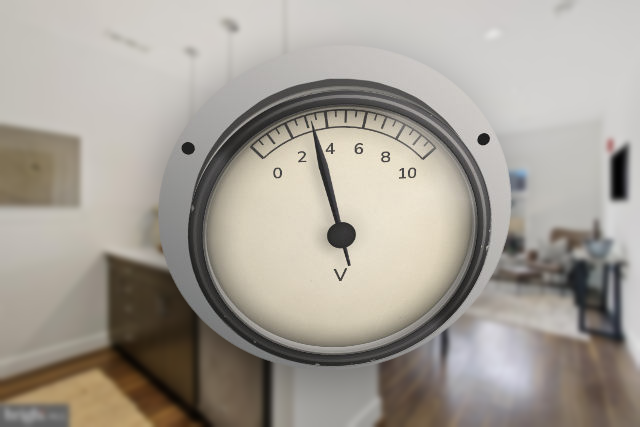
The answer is 3.25 V
